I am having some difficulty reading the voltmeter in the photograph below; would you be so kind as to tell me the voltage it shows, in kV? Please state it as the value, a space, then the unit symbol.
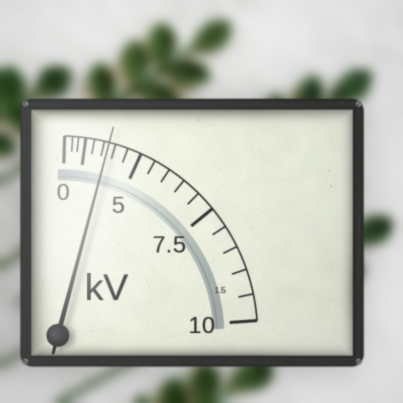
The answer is 3.75 kV
